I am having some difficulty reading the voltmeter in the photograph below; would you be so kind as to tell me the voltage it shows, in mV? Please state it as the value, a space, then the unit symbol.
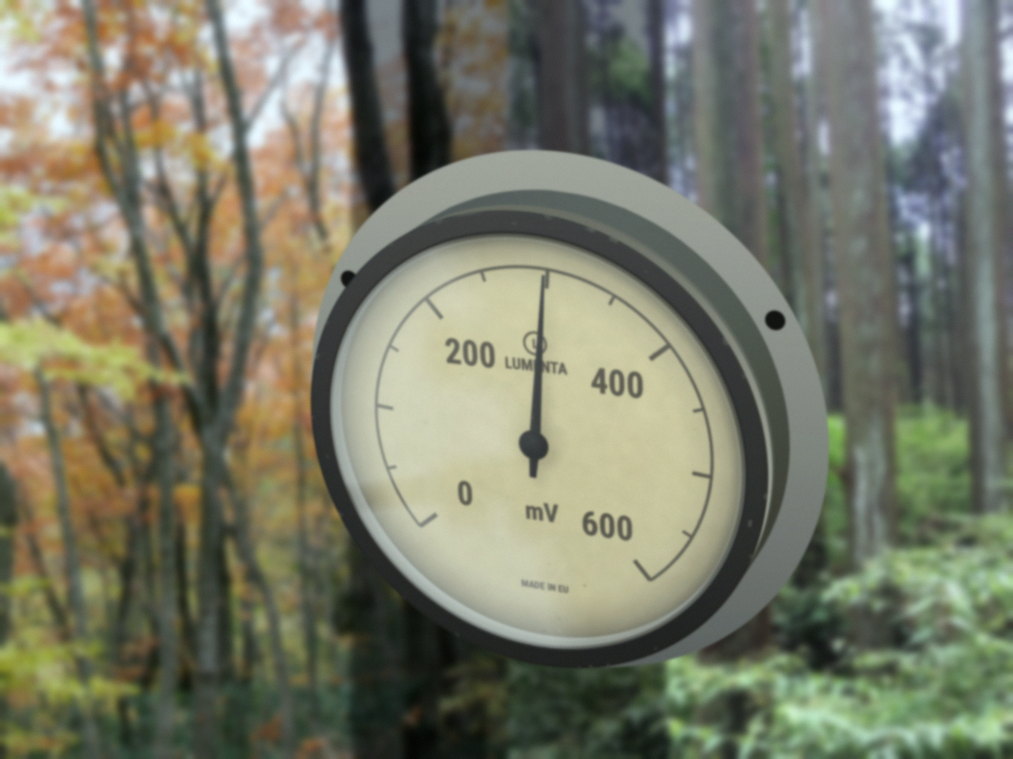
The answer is 300 mV
